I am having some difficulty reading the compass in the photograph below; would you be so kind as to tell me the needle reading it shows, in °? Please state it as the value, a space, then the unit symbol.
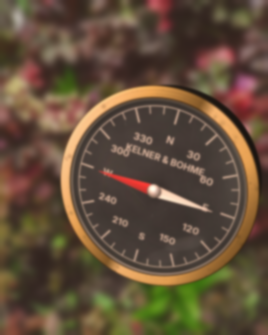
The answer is 270 °
